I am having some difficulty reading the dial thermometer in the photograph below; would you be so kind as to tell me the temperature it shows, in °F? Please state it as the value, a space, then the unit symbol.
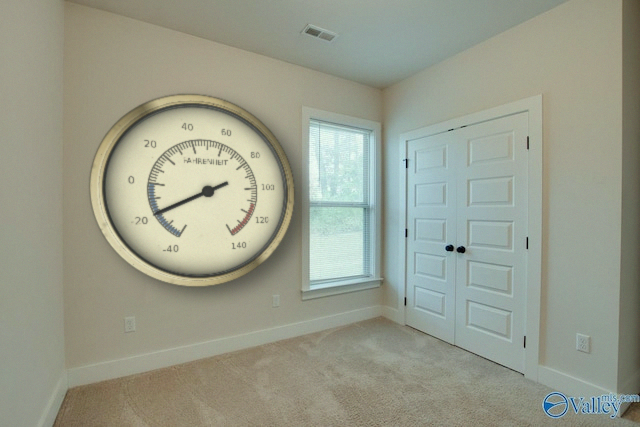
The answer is -20 °F
